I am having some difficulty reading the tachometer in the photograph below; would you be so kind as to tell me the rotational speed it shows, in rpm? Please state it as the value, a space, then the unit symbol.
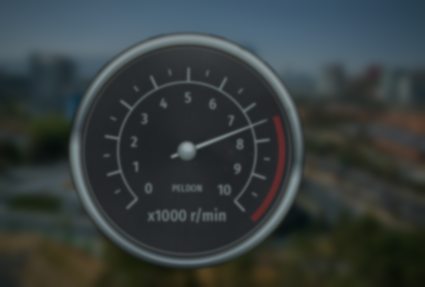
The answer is 7500 rpm
